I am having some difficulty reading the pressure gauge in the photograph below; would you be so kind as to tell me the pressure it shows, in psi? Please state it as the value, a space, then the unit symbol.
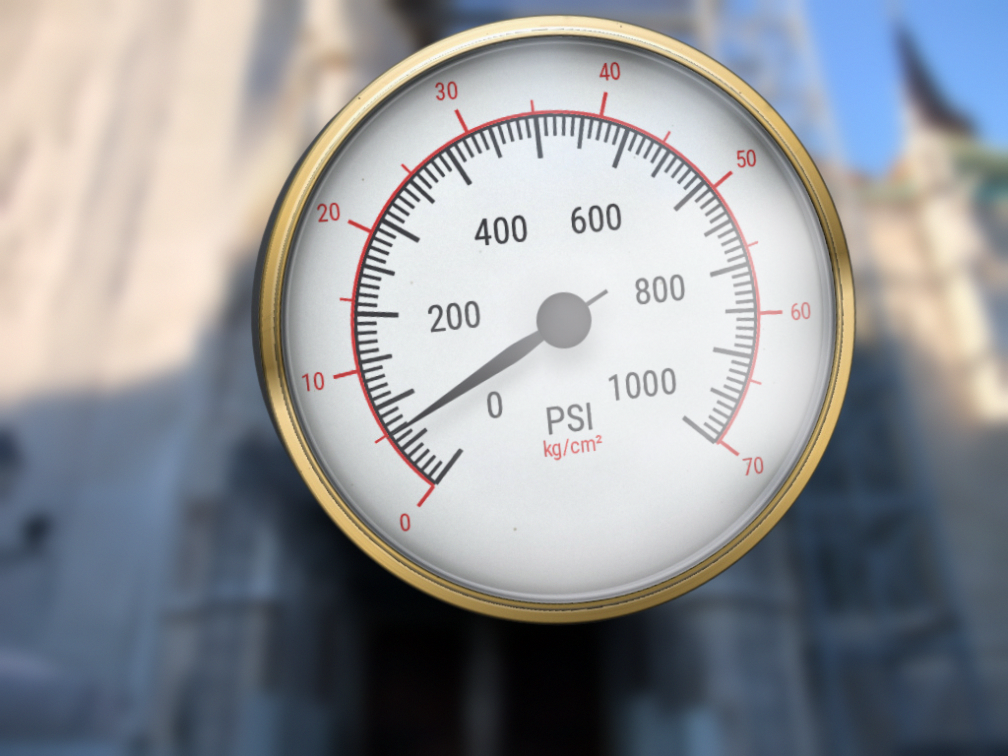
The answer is 70 psi
